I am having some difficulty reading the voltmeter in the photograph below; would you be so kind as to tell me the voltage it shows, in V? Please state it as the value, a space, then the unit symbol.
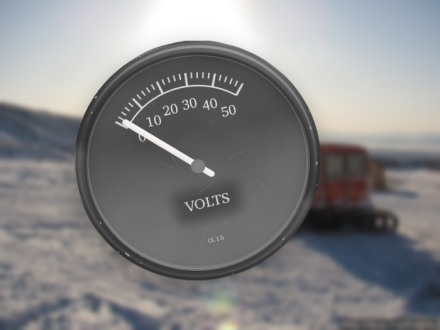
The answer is 2 V
